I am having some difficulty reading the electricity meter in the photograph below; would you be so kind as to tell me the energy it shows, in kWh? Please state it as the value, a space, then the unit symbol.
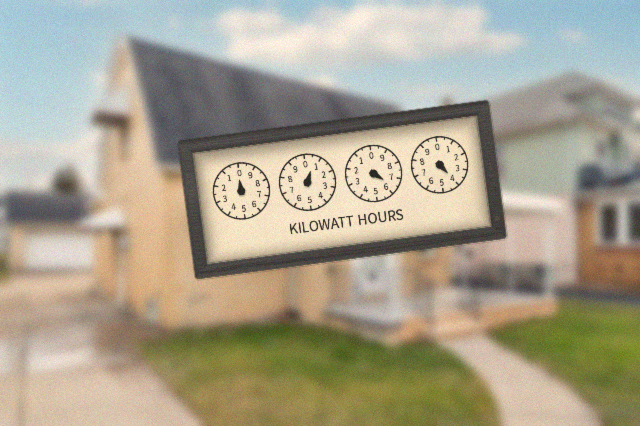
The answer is 64 kWh
